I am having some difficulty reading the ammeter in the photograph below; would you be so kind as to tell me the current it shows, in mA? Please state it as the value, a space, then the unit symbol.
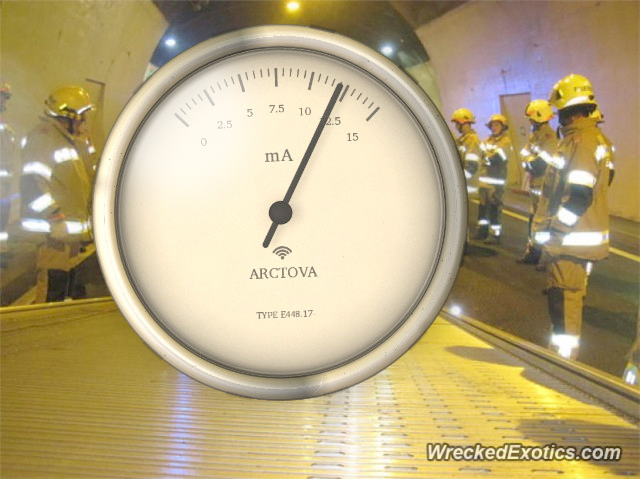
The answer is 12 mA
